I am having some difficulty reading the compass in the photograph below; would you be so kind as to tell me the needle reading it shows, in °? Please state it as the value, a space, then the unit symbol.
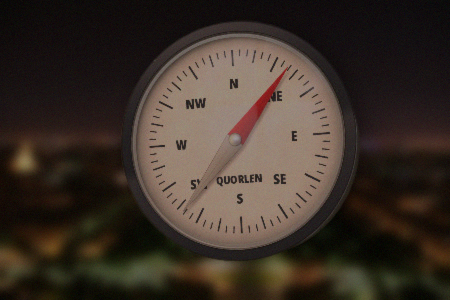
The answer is 40 °
